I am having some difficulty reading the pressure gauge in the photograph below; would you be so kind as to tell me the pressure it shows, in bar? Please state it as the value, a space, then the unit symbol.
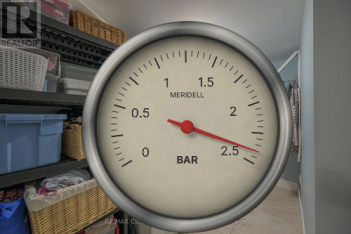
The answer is 2.4 bar
